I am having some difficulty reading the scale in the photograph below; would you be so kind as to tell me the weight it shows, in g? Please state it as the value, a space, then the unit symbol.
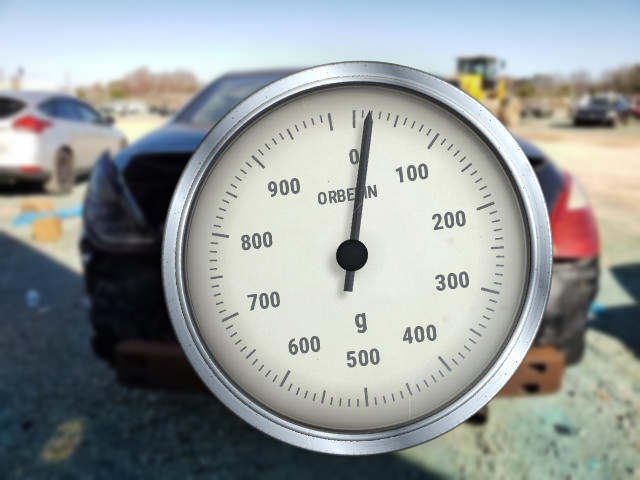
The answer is 20 g
